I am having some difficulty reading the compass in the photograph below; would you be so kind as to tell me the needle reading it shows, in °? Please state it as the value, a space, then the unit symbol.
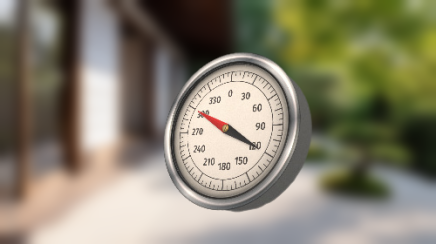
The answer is 300 °
